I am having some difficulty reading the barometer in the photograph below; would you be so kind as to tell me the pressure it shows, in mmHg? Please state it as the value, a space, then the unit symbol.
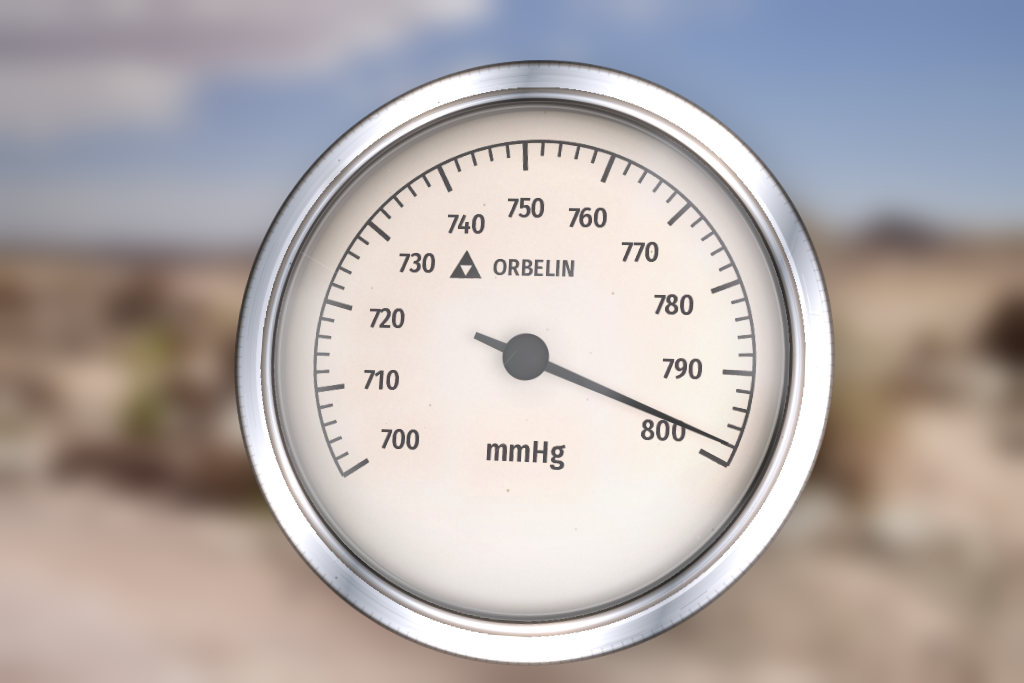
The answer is 798 mmHg
